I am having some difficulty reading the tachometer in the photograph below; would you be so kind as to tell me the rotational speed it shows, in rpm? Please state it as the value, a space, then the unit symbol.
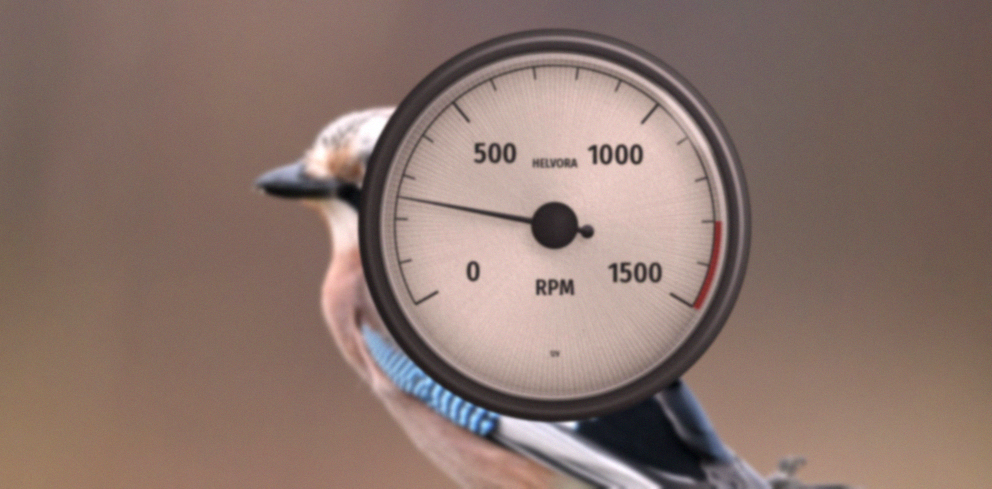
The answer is 250 rpm
